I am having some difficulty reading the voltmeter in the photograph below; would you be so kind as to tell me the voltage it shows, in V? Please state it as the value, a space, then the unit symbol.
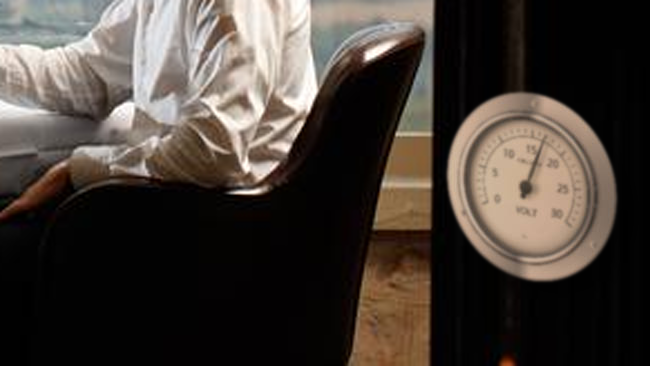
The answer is 17 V
